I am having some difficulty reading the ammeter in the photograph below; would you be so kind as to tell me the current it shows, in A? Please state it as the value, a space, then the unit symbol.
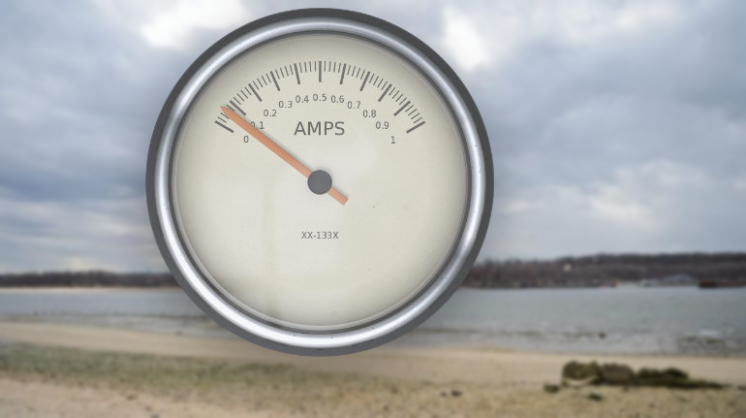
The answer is 0.06 A
